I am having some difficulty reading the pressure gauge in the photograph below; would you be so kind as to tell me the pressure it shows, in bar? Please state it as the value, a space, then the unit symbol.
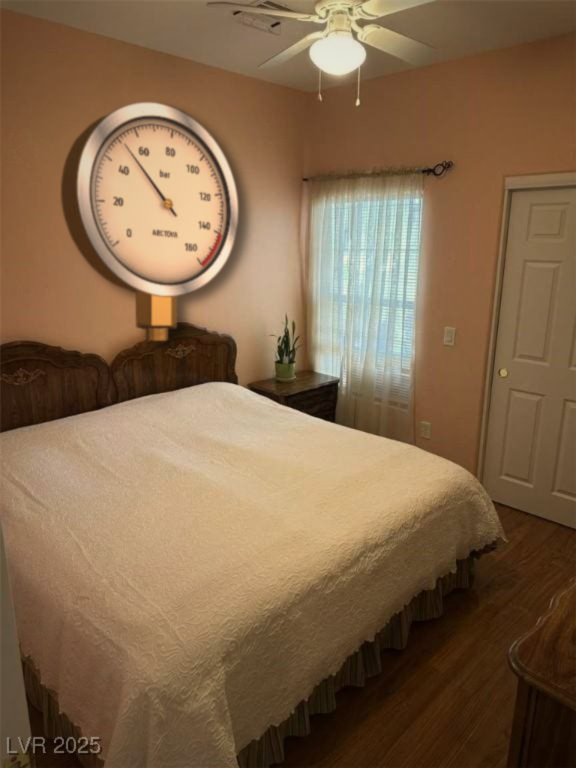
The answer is 50 bar
